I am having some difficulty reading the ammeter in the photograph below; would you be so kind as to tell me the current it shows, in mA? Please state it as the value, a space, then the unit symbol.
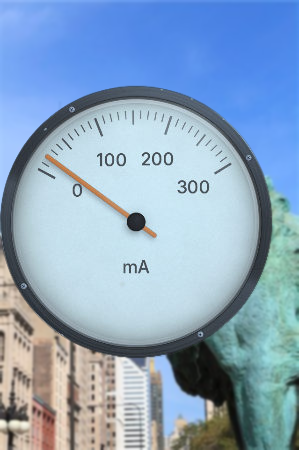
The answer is 20 mA
